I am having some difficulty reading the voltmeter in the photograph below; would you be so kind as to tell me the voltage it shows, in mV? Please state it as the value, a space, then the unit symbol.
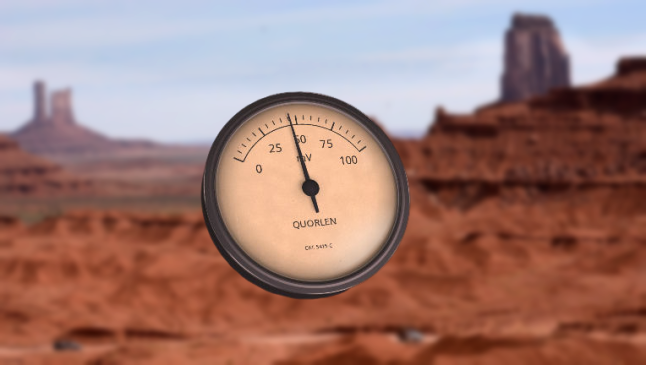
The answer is 45 mV
